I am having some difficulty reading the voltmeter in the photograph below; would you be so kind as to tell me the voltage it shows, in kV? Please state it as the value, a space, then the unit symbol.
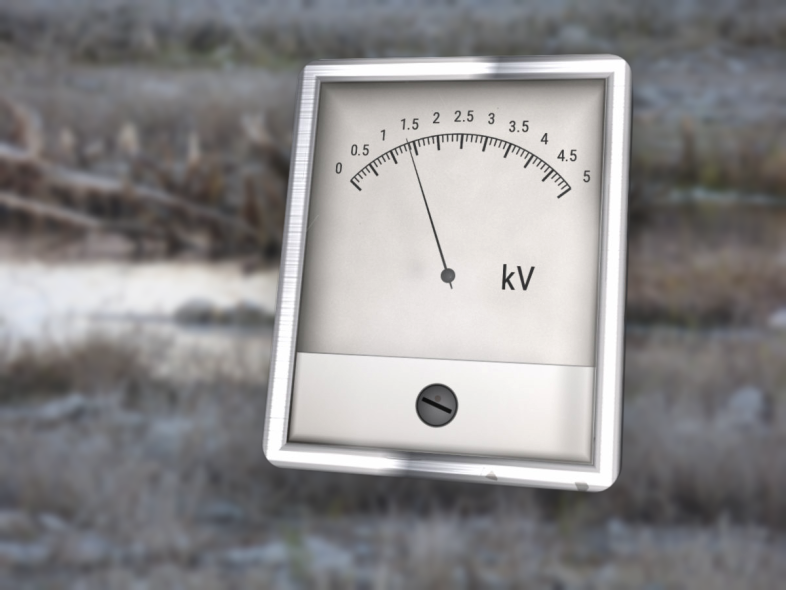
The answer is 1.4 kV
